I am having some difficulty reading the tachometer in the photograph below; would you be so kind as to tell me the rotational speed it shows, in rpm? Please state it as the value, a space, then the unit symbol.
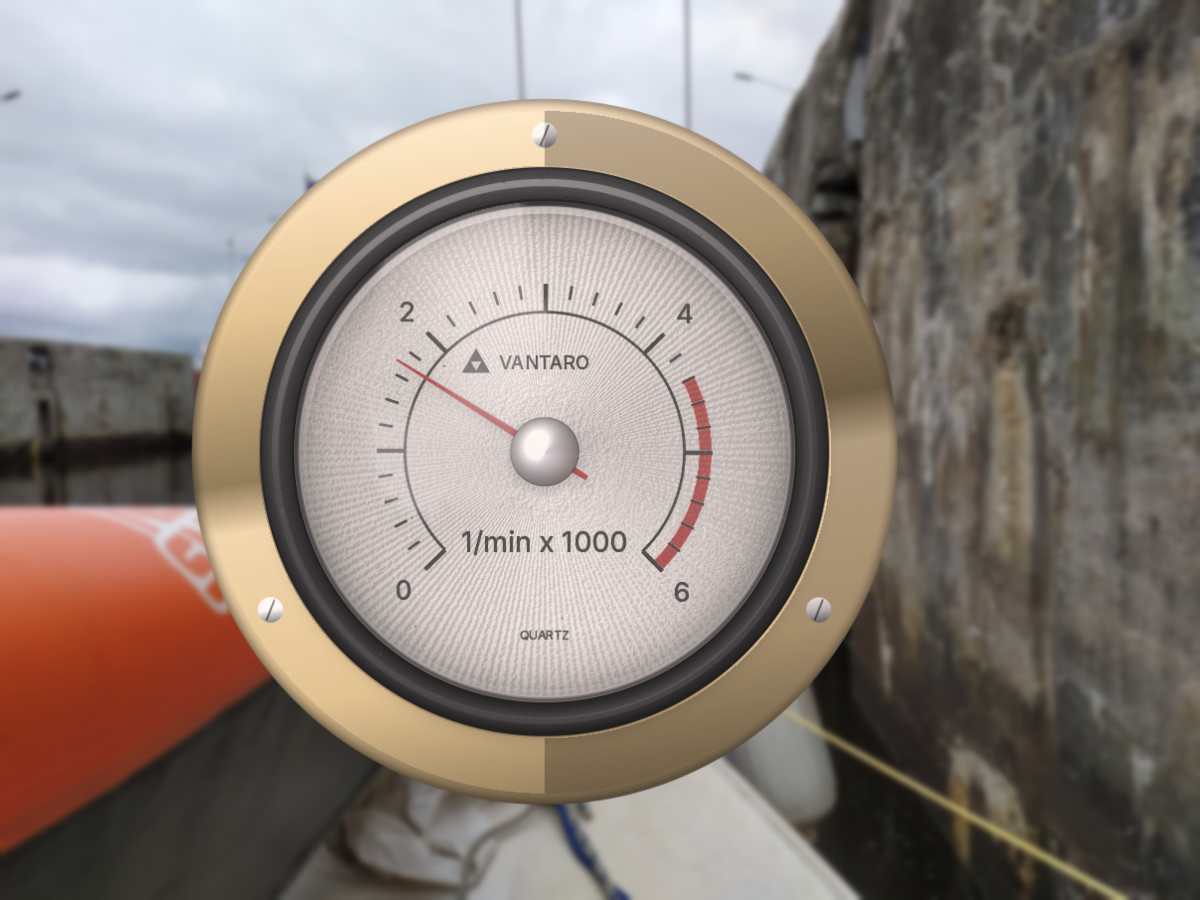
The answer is 1700 rpm
